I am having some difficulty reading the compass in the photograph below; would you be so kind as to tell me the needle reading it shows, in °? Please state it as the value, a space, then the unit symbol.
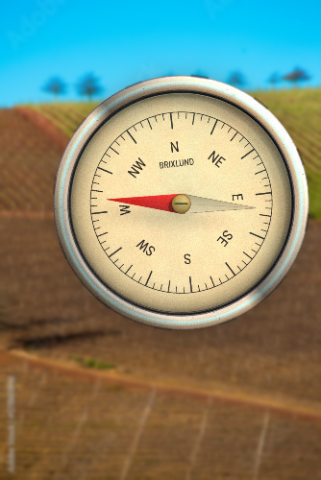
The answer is 280 °
